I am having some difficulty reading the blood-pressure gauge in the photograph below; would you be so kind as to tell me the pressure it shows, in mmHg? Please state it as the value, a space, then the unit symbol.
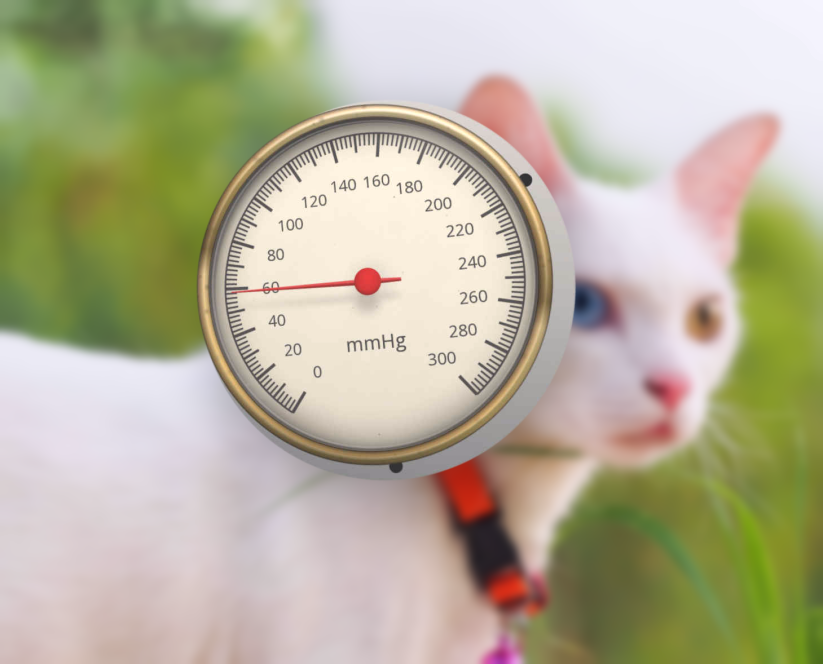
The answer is 58 mmHg
